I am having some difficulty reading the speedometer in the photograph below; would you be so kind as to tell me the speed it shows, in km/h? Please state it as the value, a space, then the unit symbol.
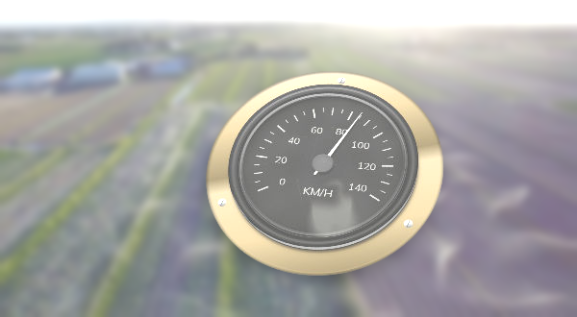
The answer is 85 km/h
